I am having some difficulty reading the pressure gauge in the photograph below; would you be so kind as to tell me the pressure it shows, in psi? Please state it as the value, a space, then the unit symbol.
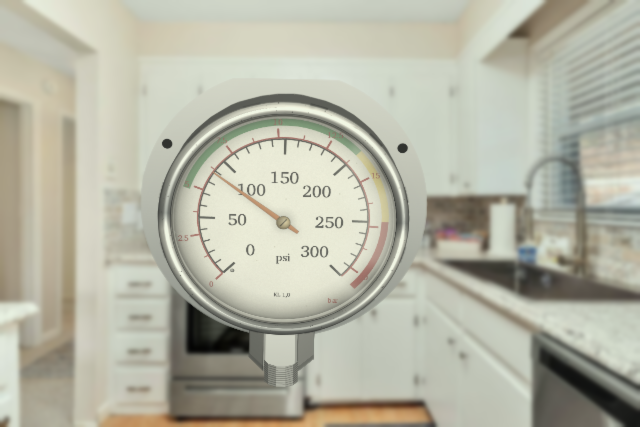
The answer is 90 psi
